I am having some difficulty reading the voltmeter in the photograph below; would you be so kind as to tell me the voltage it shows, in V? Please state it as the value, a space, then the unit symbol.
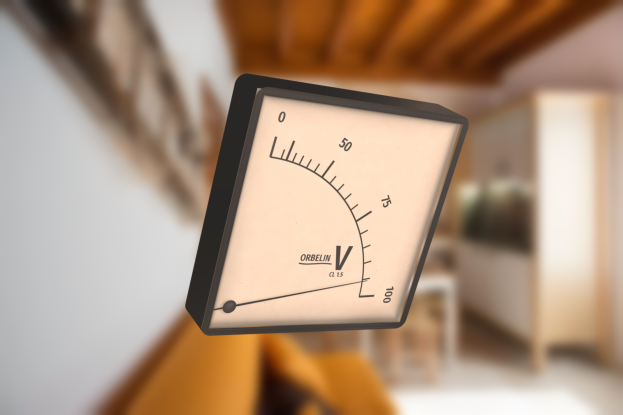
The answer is 95 V
